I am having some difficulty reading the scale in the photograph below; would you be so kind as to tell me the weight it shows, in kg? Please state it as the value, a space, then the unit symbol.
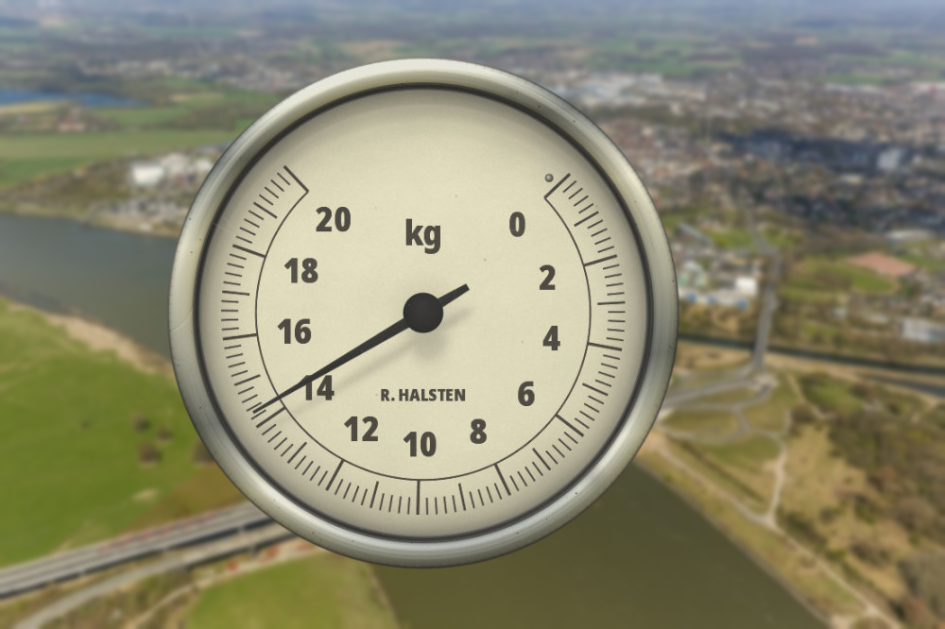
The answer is 14.3 kg
